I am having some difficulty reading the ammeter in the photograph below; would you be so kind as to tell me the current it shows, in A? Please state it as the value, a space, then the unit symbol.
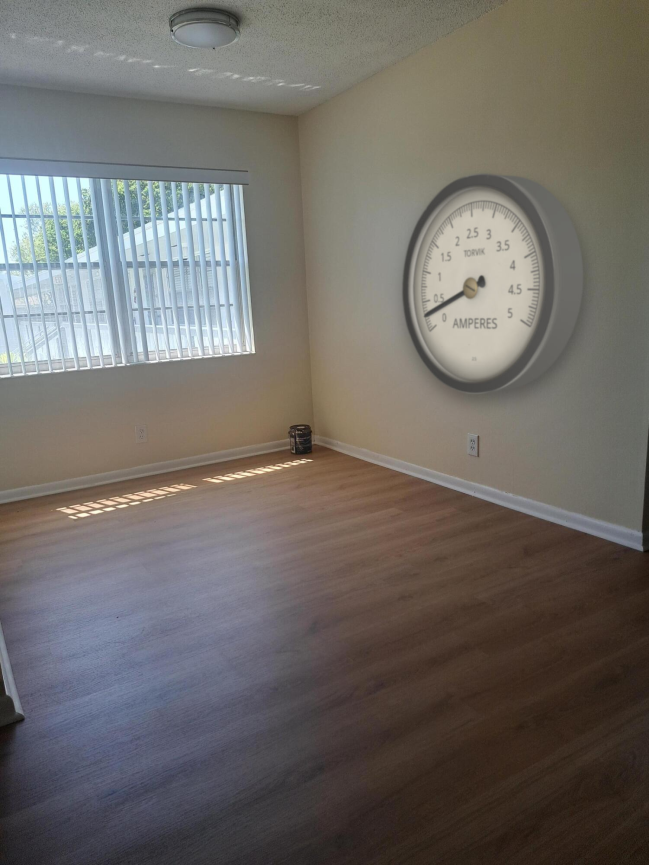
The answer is 0.25 A
